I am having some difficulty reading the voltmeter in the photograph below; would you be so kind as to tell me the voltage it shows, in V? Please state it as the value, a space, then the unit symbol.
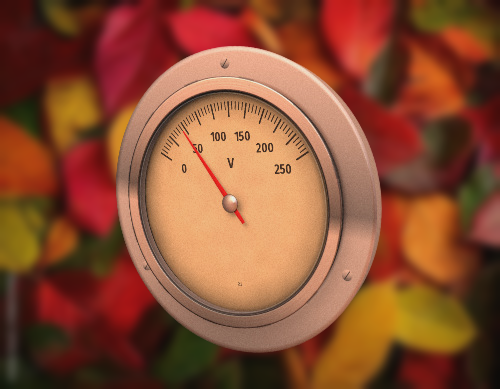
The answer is 50 V
